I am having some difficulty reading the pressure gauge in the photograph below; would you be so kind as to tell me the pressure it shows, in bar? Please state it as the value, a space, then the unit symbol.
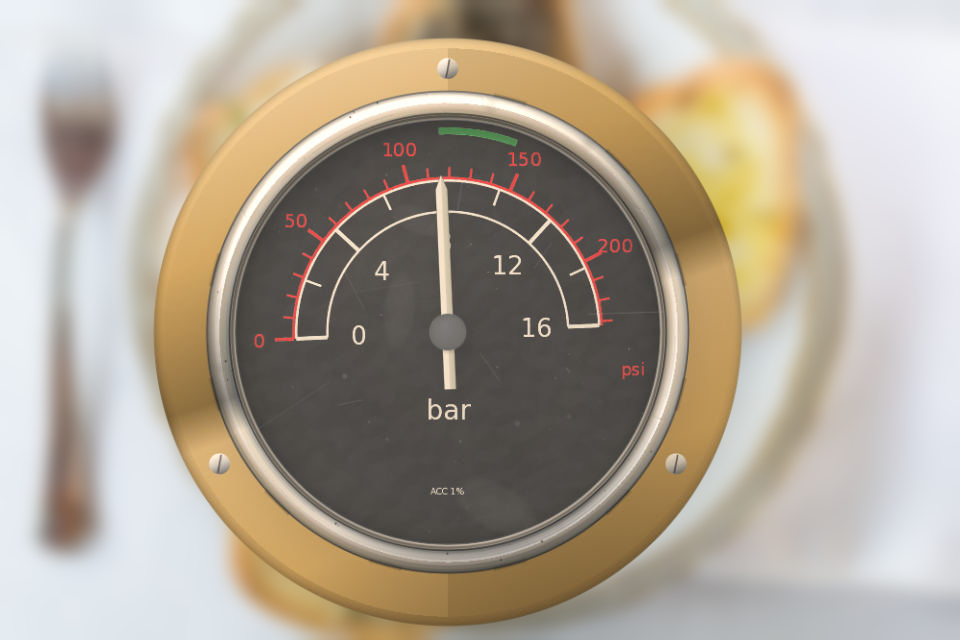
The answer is 8 bar
